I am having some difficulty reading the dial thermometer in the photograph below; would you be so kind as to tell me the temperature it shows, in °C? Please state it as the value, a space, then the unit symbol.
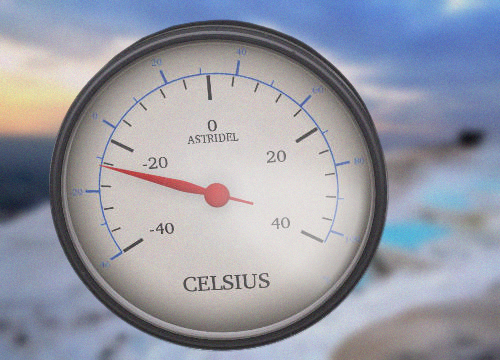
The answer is -24 °C
